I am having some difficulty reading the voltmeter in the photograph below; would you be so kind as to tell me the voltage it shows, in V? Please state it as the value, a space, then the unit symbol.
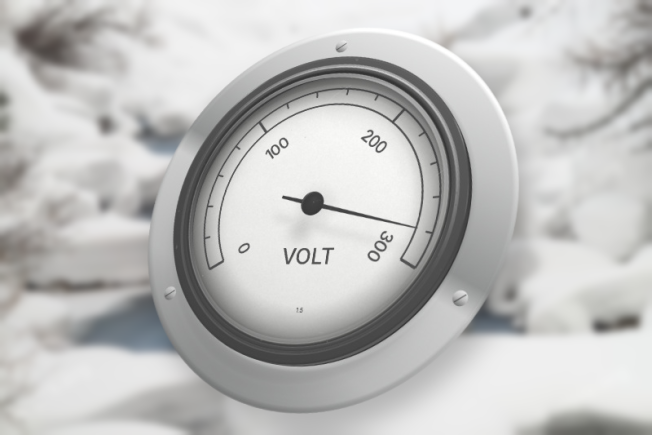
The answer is 280 V
